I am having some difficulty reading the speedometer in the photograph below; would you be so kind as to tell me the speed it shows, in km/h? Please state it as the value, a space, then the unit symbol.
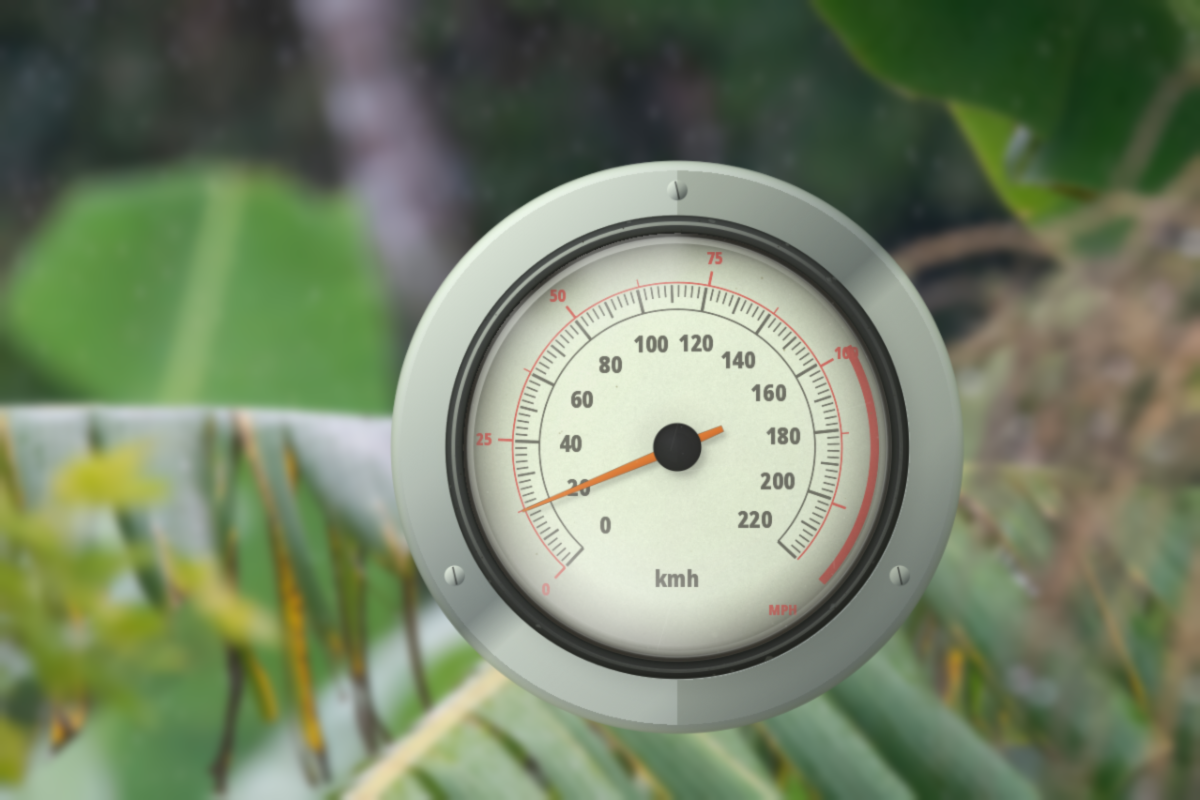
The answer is 20 km/h
